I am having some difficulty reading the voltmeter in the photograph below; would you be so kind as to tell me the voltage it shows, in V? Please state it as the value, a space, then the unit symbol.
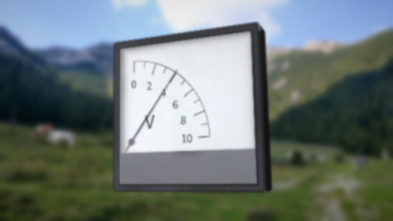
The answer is 4 V
